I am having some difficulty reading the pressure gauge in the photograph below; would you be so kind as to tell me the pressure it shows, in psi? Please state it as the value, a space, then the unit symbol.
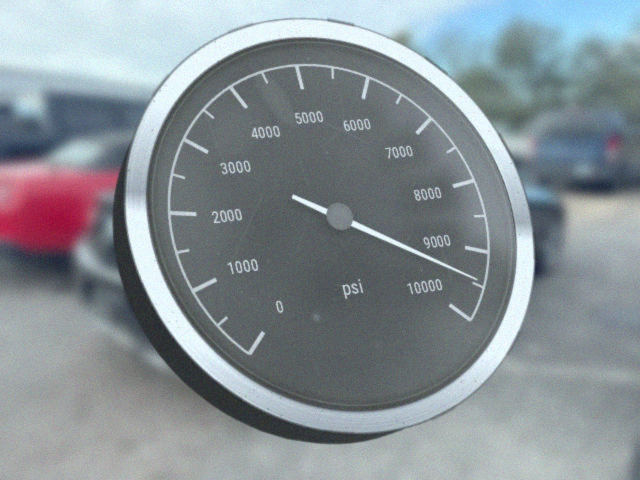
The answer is 9500 psi
